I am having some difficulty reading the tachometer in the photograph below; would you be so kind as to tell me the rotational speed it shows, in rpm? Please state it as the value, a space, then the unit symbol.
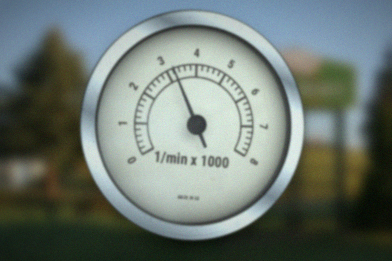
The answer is 3200 rpm
